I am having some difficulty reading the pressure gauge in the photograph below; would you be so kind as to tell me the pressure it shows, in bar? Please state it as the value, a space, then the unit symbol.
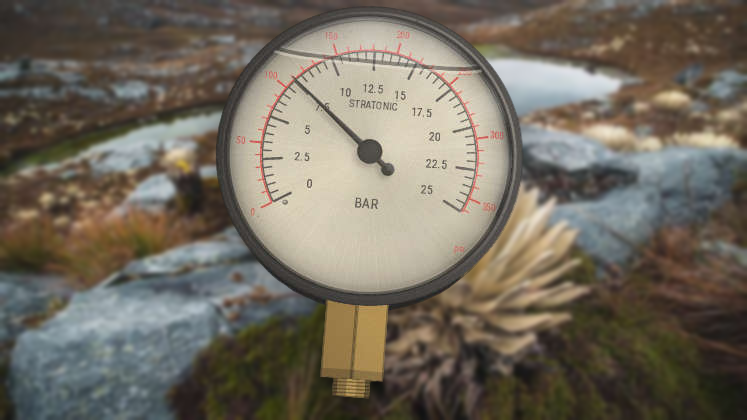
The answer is 7.5 bar
